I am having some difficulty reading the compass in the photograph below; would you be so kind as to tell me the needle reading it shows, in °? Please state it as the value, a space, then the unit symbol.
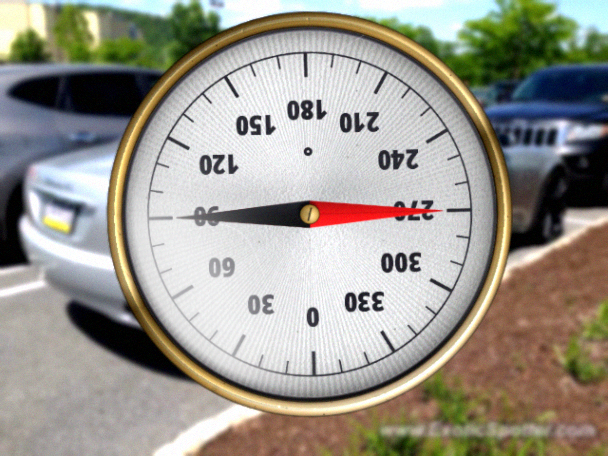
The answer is 270 °
